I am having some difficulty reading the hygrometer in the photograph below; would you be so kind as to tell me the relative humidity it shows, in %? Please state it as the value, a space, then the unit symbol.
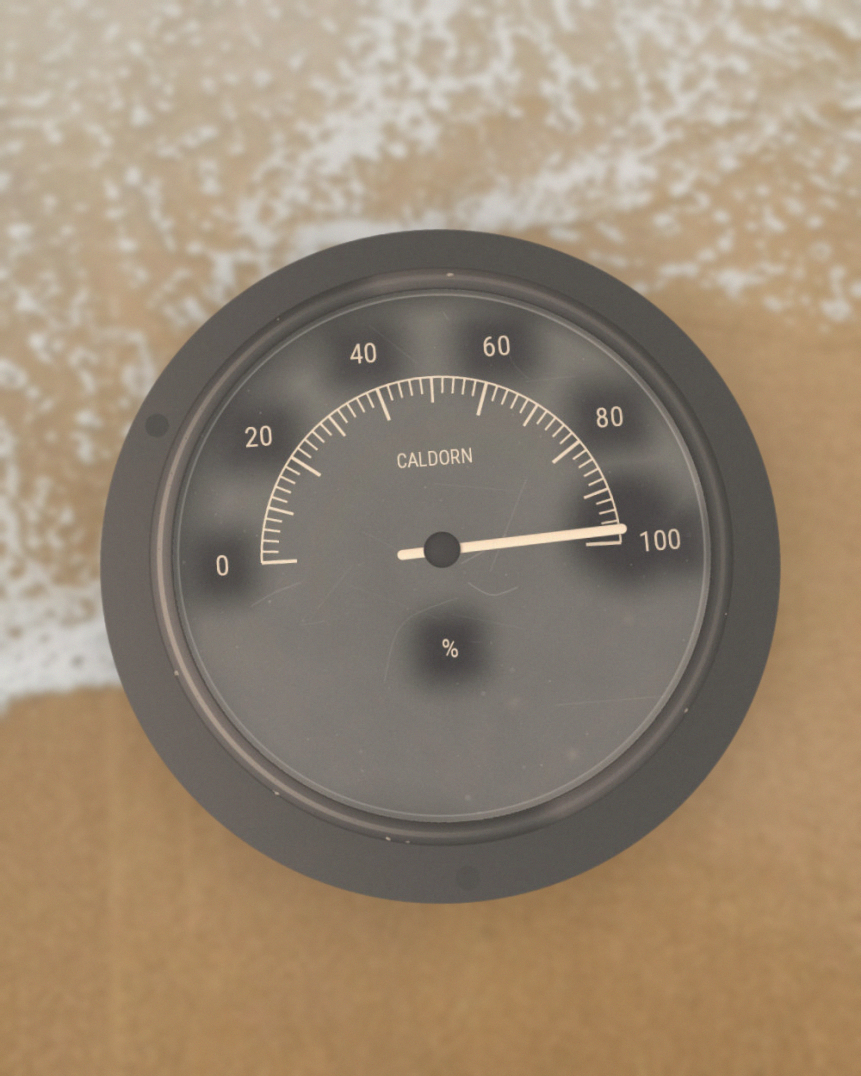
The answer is 98 %
